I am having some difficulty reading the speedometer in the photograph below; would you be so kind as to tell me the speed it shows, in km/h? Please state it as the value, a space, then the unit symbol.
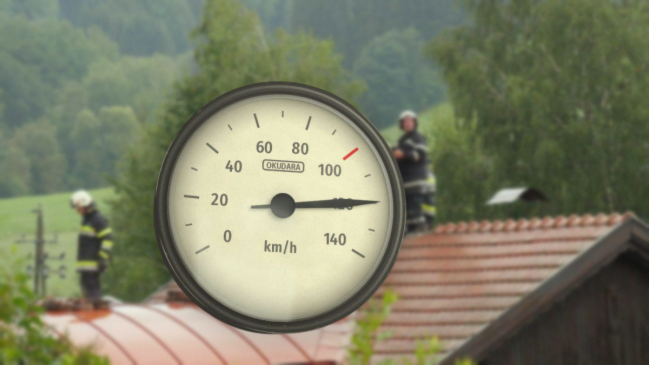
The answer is 120 km/h
